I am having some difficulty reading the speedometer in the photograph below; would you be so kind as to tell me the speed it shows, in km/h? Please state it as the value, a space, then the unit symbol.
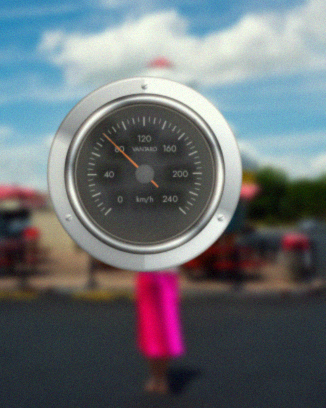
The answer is 80 km/h
